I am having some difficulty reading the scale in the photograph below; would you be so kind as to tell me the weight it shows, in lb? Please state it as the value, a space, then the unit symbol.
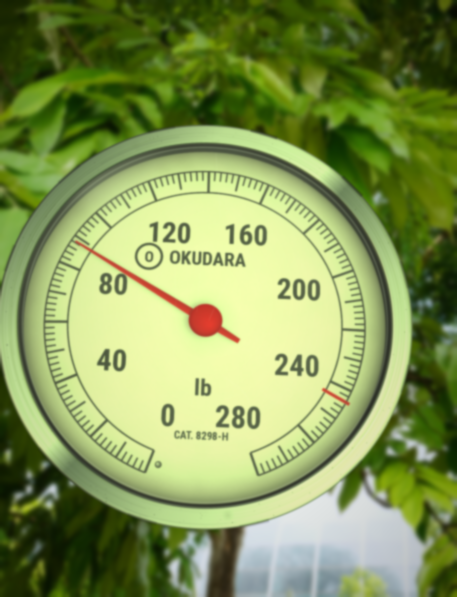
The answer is 88 lb
